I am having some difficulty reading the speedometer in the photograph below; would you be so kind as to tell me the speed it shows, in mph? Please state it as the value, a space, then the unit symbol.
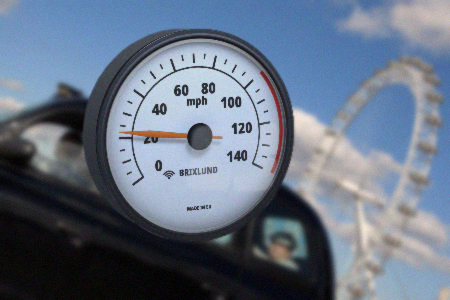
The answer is 22.5 mph
